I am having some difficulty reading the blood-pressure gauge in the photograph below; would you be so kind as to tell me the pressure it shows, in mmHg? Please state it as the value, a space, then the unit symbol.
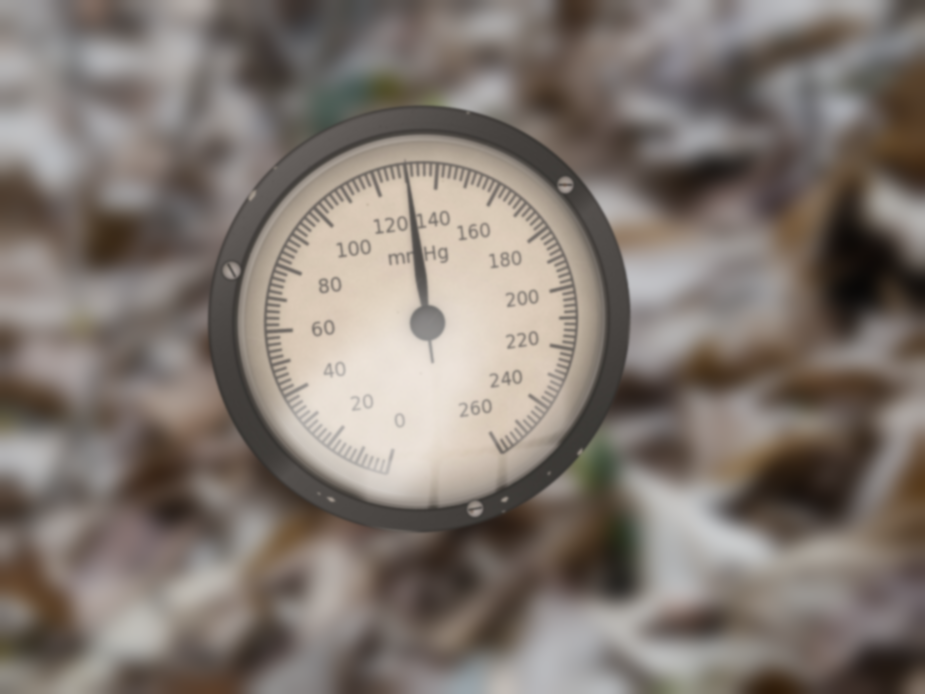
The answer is 130 mmHg
